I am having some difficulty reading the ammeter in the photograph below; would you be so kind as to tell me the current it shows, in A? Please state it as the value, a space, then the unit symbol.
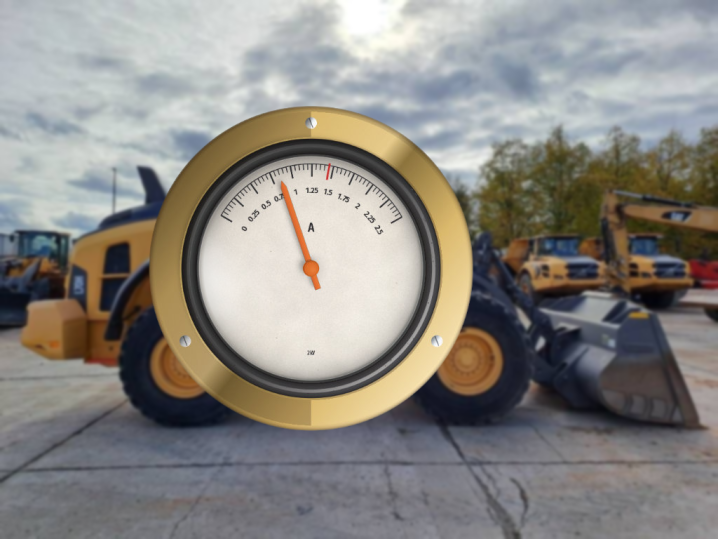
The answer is 0.85 A
